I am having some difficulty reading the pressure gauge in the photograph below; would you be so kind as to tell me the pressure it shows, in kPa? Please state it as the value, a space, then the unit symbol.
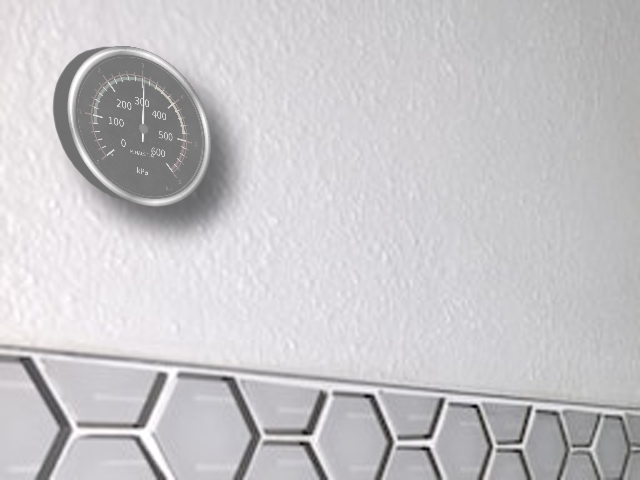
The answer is 300 kPa
